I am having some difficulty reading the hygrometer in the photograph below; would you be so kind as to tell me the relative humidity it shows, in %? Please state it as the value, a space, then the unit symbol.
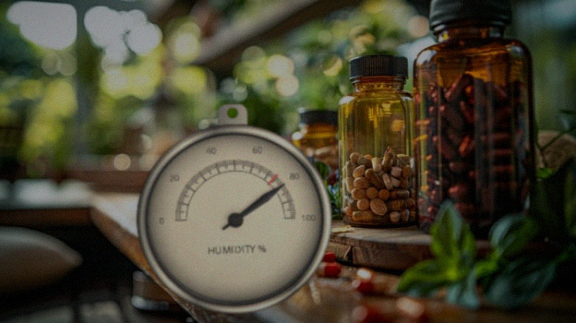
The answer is 80 %
